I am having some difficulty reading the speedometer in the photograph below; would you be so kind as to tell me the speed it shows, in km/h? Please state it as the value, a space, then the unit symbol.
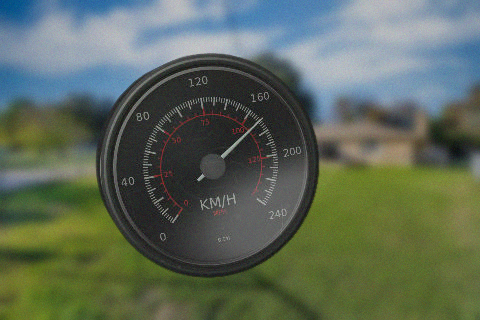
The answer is 170 km/h
